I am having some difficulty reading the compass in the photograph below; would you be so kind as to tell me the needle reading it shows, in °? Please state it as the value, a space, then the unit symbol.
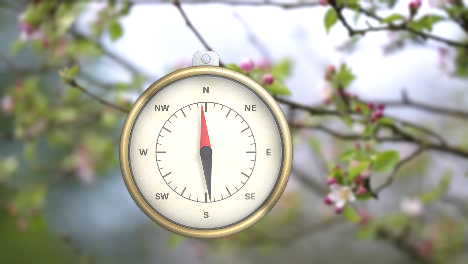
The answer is 355 °
